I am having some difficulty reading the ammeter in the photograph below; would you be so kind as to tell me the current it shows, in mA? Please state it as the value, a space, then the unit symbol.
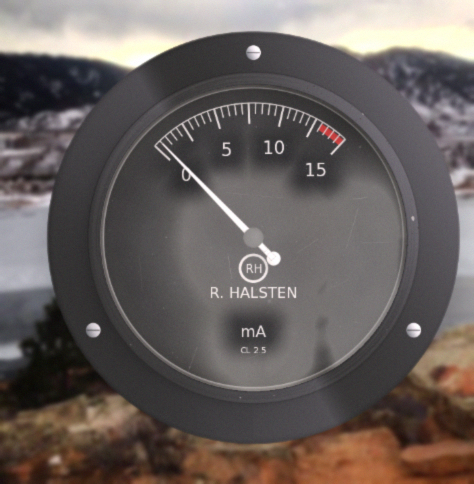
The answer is 0.5 mA
